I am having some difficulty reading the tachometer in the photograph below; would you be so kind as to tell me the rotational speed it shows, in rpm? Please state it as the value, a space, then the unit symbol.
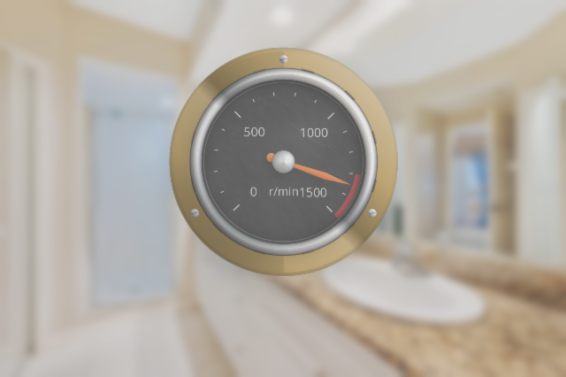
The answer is 1350 rpm
